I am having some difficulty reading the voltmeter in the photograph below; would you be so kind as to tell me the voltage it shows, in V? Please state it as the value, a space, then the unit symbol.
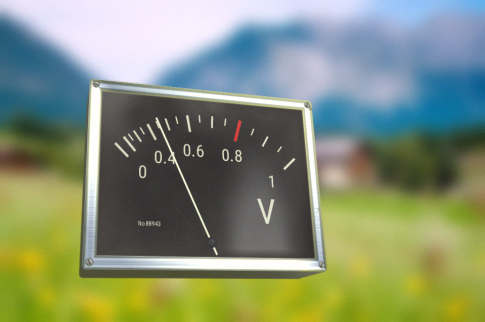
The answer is 0.45 V
